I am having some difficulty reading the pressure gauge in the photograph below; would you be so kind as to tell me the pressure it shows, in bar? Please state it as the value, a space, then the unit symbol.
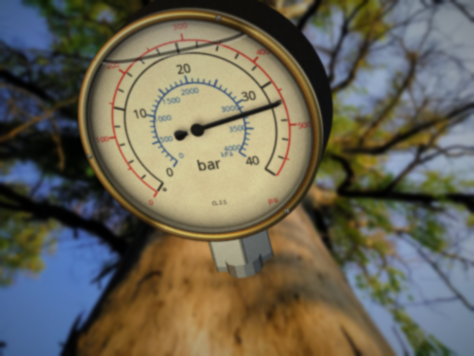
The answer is 32 bar
